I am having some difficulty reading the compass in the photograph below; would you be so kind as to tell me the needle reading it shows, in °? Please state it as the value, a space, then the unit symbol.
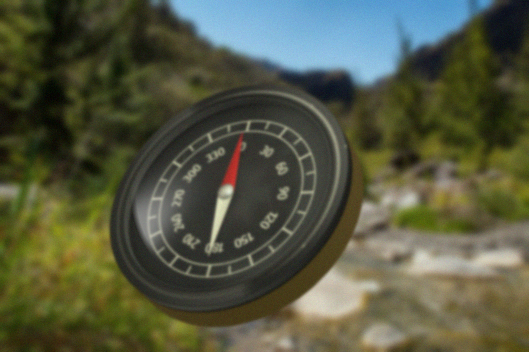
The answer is 0 °
